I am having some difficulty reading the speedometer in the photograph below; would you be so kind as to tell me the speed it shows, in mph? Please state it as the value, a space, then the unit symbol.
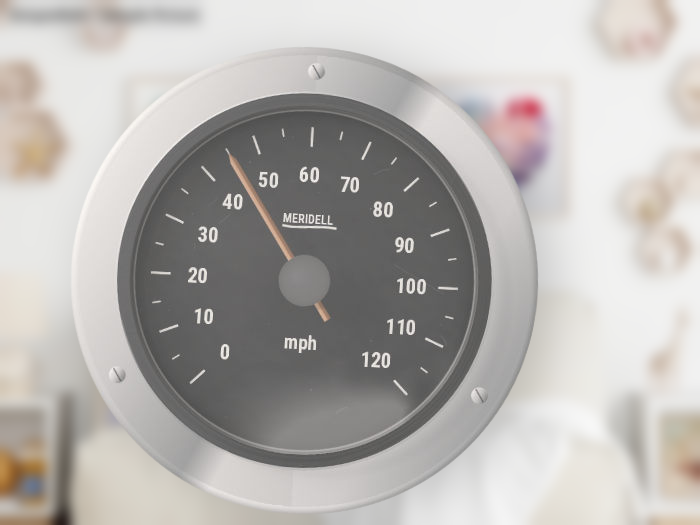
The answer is 45 mph
